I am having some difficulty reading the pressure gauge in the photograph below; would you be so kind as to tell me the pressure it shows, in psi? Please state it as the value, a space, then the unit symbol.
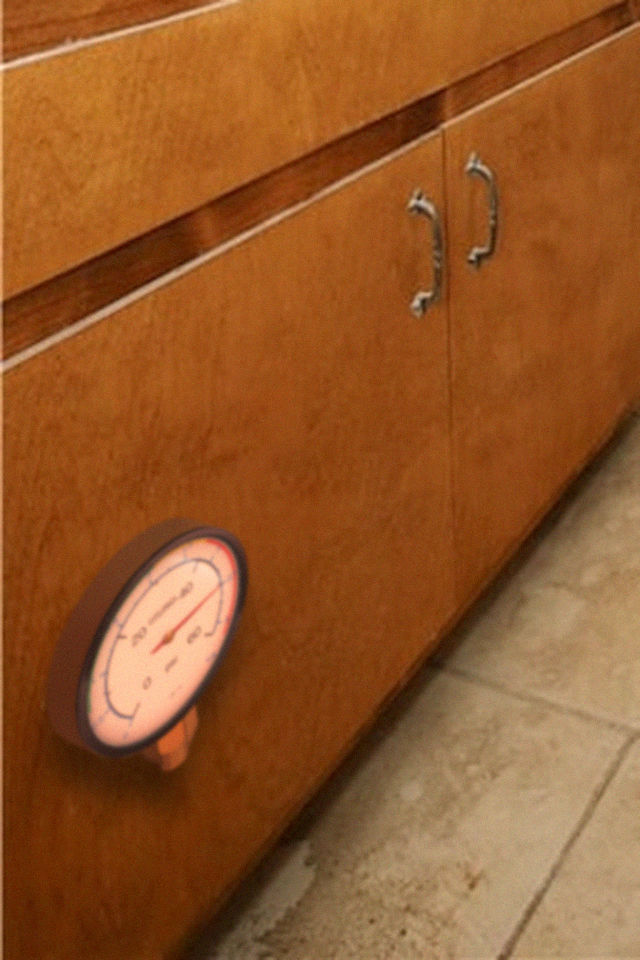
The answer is 50 psi
